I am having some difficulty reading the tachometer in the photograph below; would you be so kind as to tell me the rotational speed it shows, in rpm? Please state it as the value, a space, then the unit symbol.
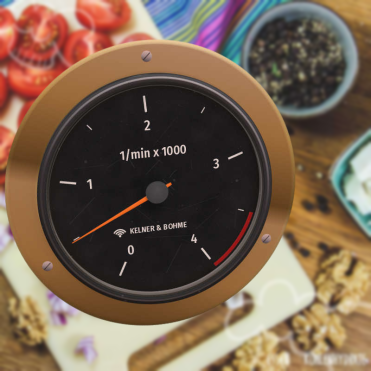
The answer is 500 rpm
